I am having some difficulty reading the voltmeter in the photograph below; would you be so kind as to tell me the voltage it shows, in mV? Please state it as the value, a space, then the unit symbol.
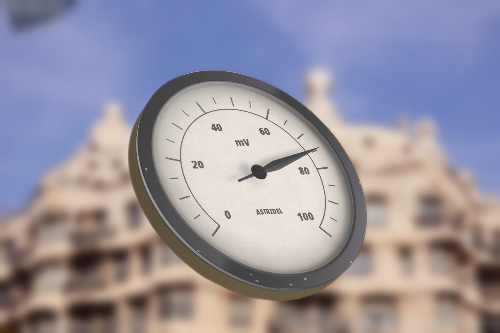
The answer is 75 mV
